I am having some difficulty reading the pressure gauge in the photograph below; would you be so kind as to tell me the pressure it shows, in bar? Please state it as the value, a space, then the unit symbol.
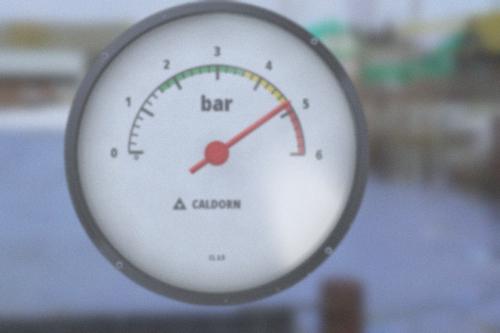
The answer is 4.8 bar
